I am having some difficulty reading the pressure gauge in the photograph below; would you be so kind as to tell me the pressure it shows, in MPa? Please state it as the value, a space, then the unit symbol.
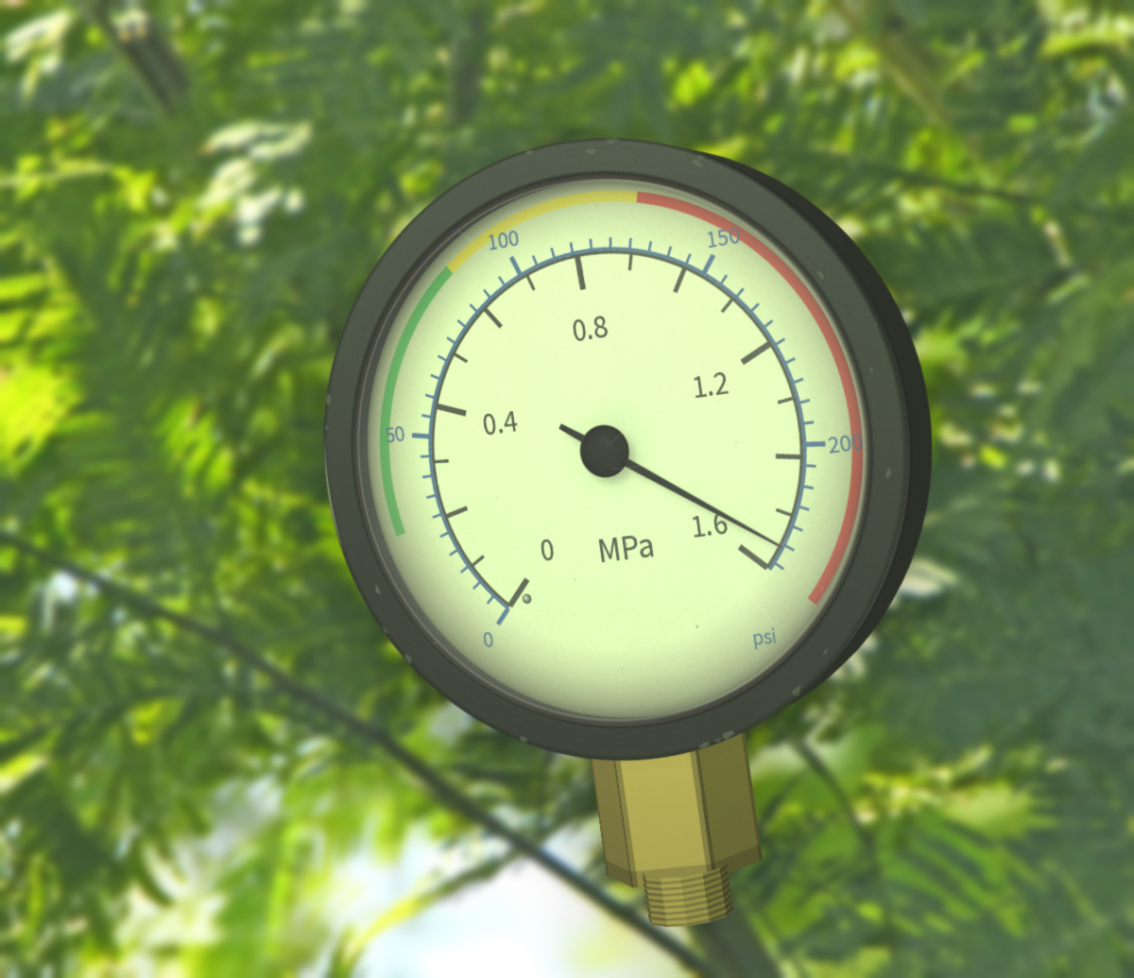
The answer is 1.55 MPa
